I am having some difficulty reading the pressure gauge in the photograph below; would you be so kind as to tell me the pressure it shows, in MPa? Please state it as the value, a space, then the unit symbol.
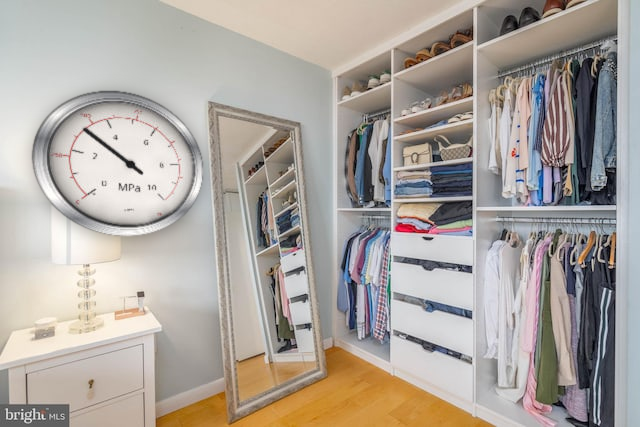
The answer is 3 MPa
